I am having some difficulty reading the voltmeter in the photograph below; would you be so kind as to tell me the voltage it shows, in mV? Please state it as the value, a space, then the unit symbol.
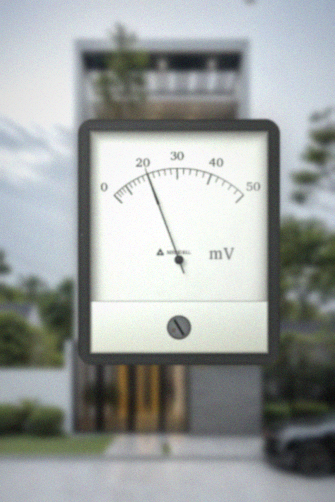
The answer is 20 mV
